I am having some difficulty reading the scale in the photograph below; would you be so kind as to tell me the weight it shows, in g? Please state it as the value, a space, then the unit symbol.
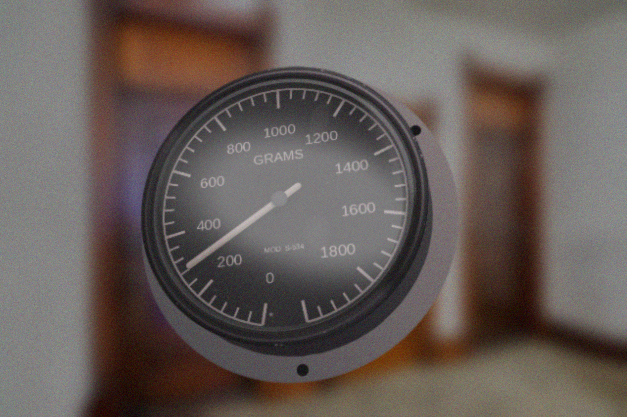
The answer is 280 g
